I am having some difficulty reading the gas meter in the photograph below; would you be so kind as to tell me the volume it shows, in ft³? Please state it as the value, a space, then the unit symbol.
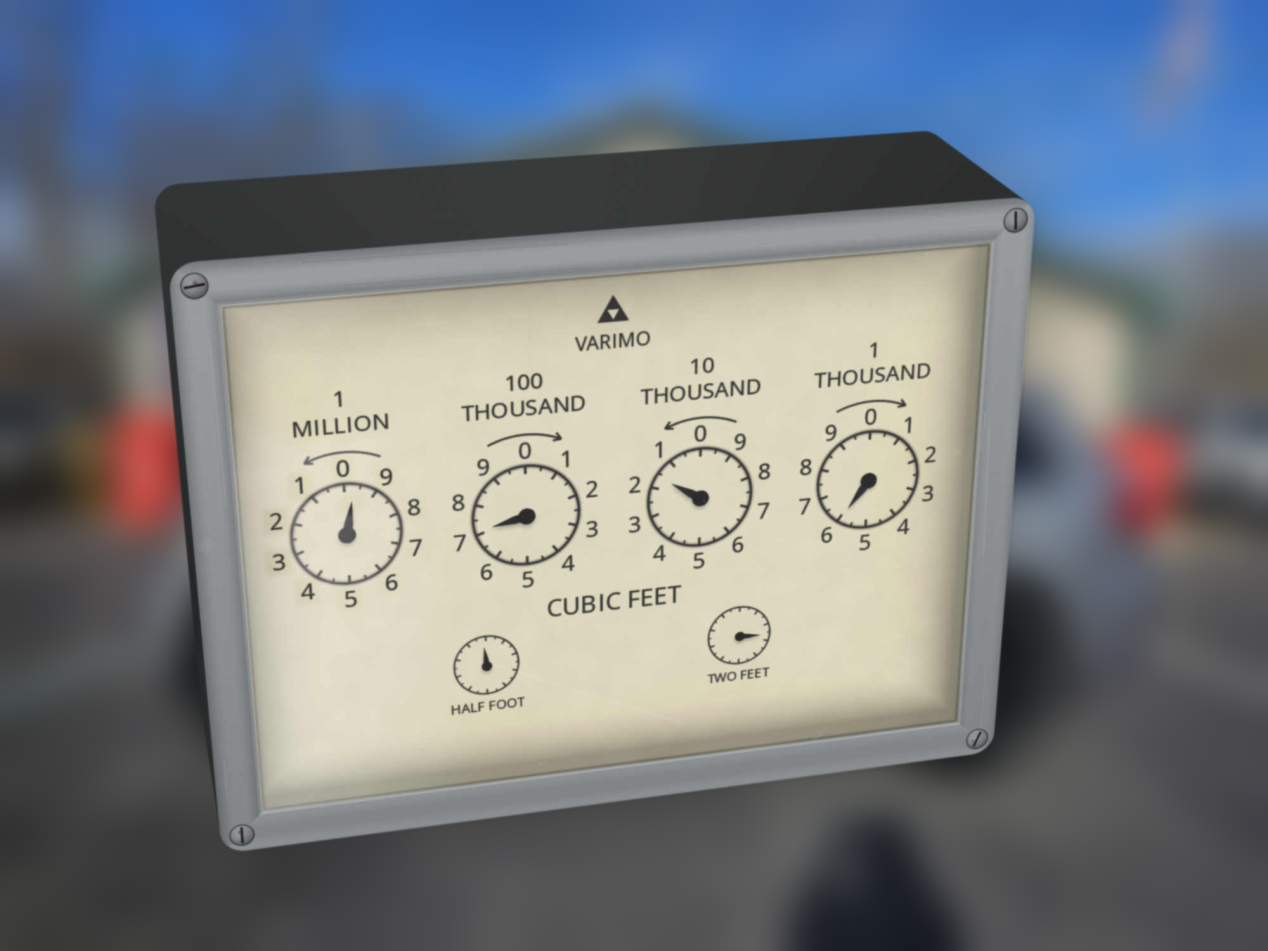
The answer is 971600 ft³
